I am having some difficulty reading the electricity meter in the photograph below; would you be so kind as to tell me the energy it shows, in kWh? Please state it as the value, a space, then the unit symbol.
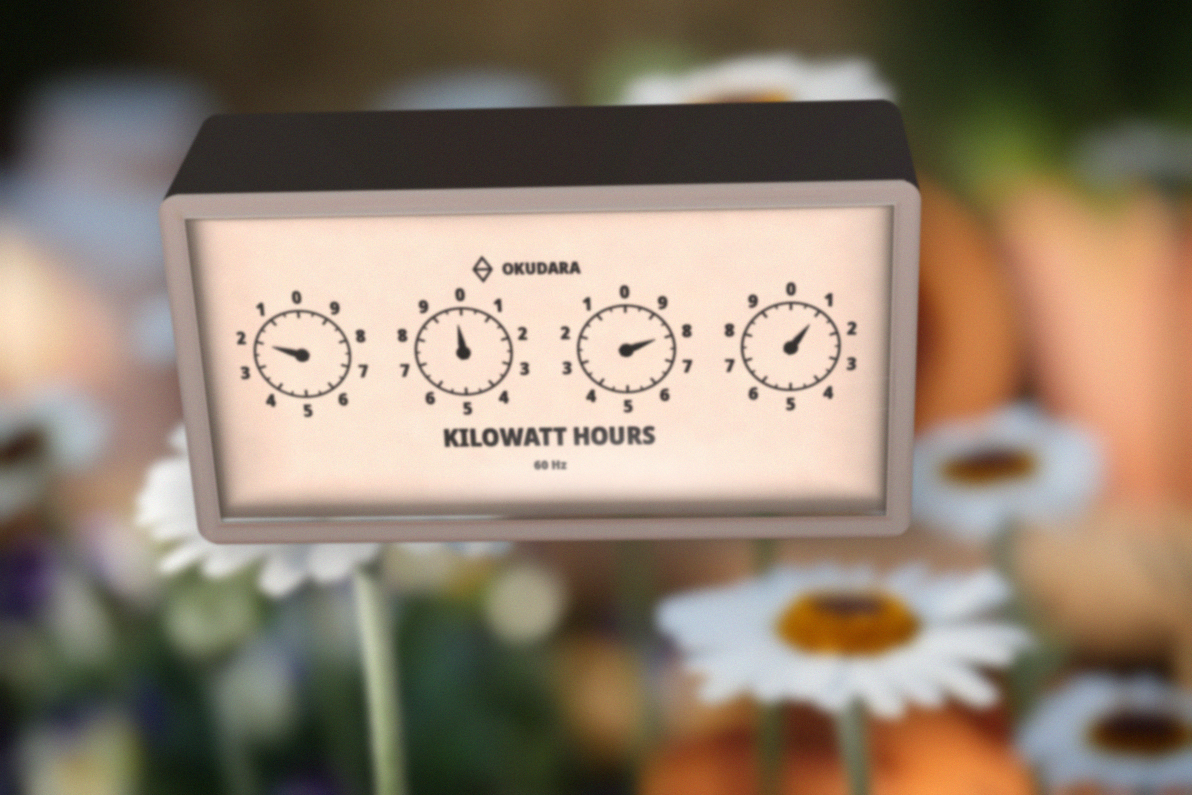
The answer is 1981 kWh
